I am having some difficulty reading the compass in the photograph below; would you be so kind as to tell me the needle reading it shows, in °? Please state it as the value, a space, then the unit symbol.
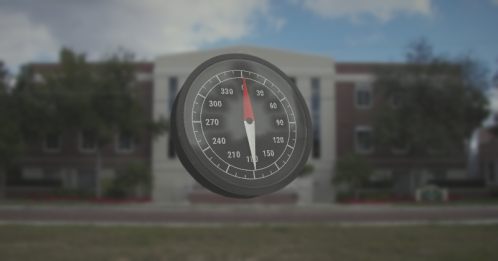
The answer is 0 °
